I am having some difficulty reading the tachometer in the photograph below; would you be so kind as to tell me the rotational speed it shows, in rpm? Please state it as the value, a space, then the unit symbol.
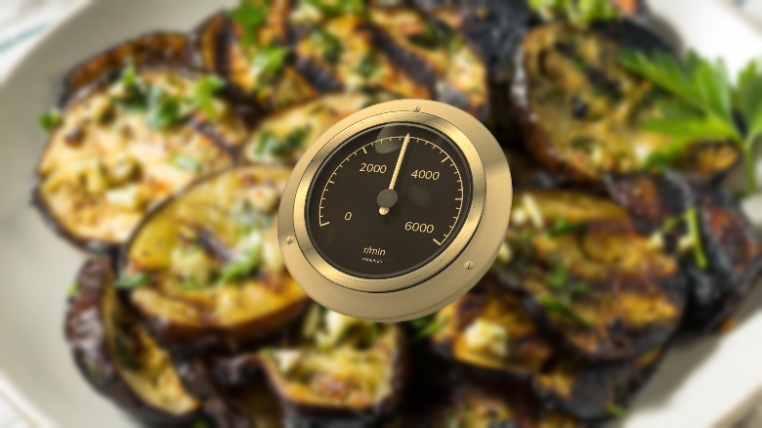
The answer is 3000 rpm
